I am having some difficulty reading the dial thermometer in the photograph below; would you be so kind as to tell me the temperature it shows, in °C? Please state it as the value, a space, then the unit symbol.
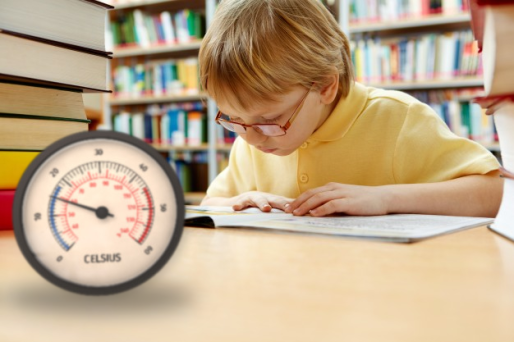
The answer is 15 °C
